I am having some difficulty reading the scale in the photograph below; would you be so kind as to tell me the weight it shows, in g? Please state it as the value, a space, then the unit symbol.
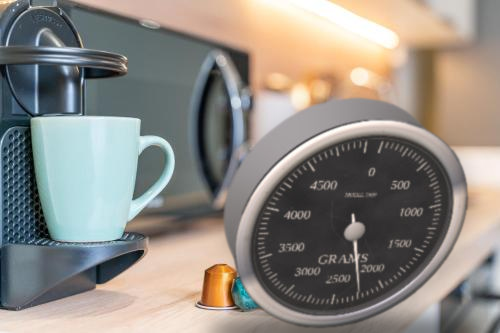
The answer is 2250 g
